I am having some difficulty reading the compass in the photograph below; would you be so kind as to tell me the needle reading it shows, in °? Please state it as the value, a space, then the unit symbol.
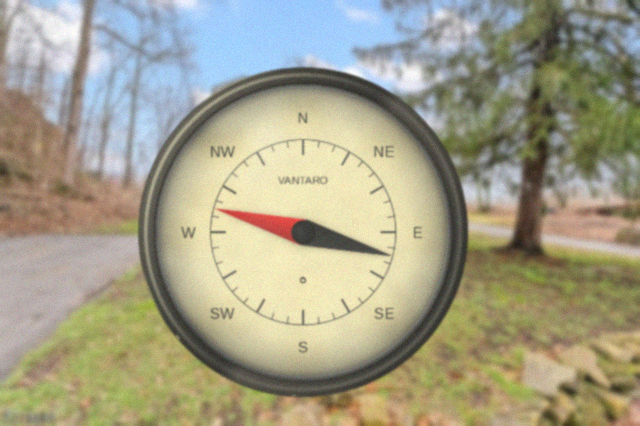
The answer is 285 °
